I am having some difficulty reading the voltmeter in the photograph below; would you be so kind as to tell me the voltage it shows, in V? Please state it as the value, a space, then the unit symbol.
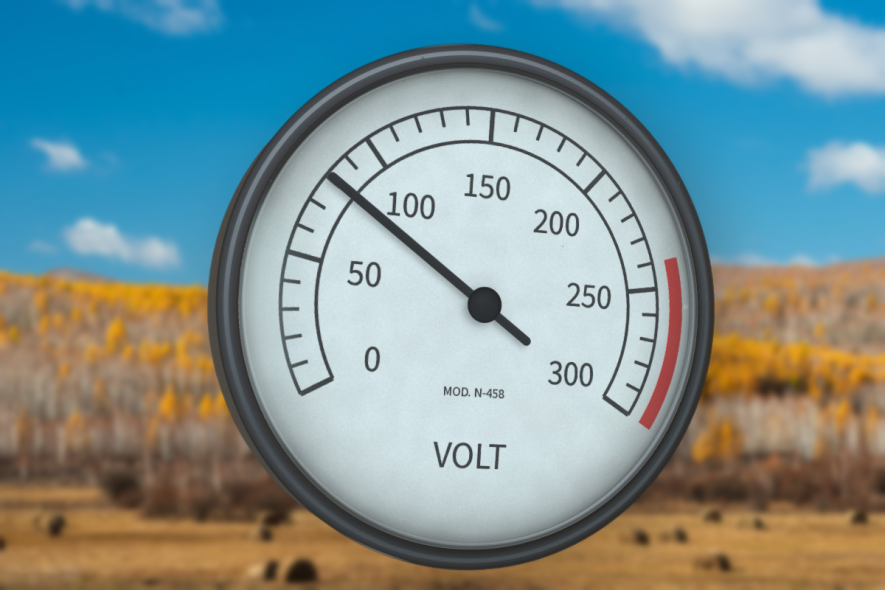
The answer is 80 V
